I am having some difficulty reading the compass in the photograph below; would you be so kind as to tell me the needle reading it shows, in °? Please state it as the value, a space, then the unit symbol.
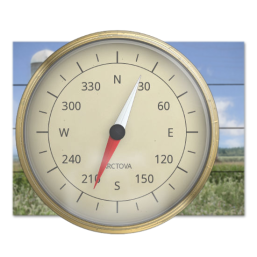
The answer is 202.5 °
